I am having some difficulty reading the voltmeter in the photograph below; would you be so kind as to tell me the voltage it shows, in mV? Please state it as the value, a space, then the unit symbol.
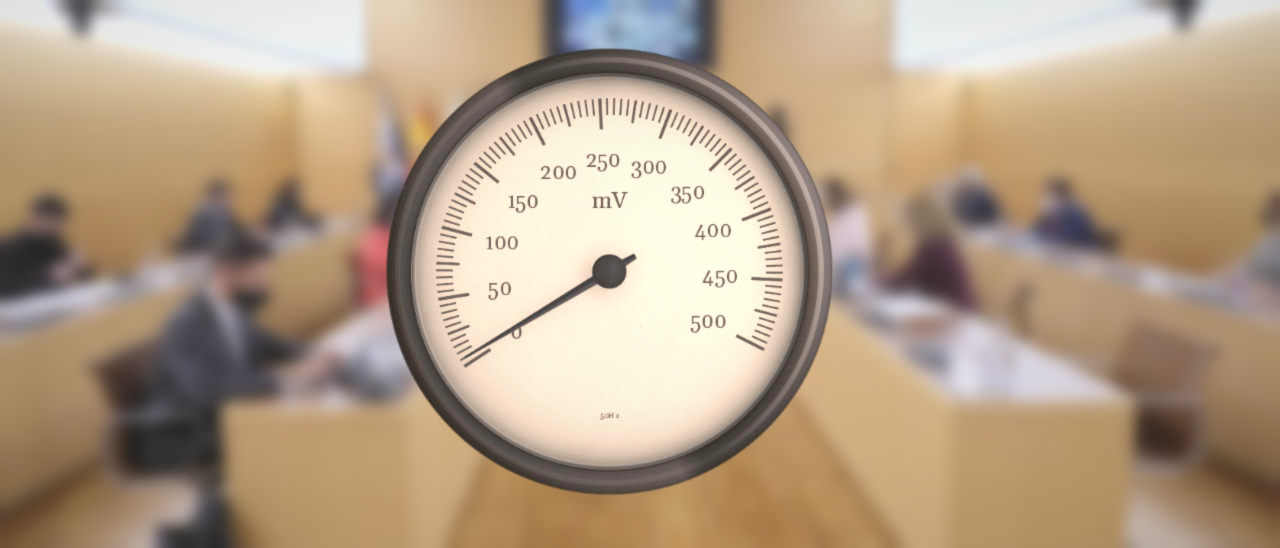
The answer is 5 mV
